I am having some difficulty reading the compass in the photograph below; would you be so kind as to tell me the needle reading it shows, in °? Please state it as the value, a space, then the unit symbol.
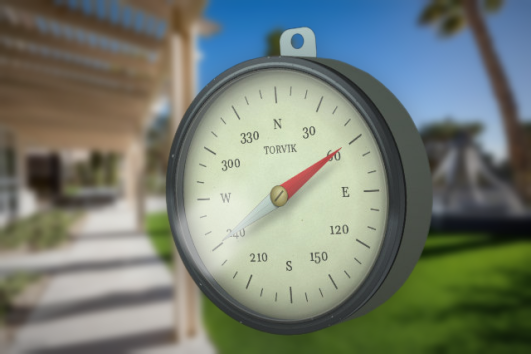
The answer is 60 °
